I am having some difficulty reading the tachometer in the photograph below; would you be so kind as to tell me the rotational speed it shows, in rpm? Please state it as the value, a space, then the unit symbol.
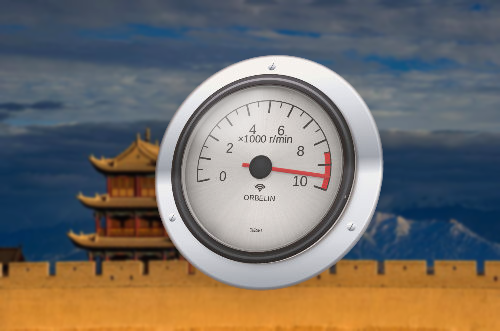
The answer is 9500 rpm
